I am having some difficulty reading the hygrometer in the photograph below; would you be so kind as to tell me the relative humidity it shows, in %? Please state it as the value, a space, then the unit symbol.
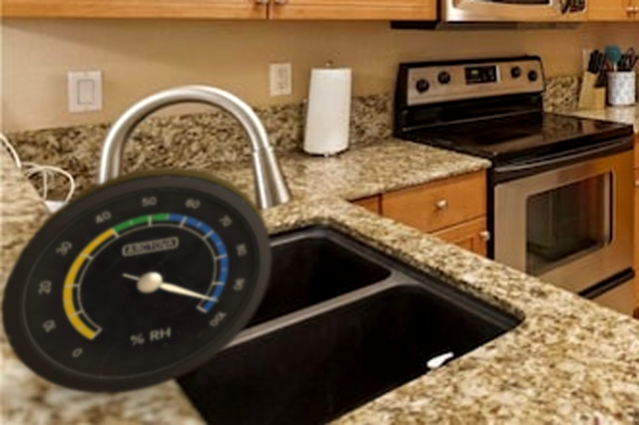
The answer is 95 %
